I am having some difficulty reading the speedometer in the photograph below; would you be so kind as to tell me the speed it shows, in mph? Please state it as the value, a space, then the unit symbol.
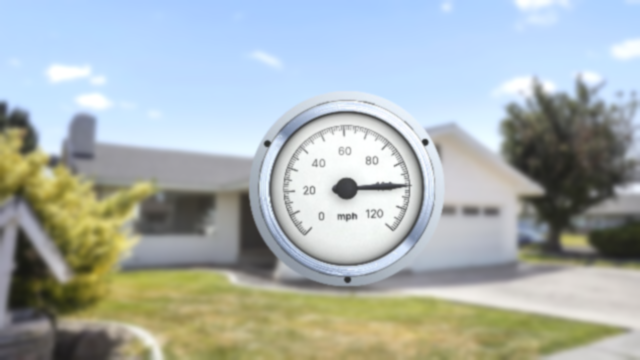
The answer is 100 mph
